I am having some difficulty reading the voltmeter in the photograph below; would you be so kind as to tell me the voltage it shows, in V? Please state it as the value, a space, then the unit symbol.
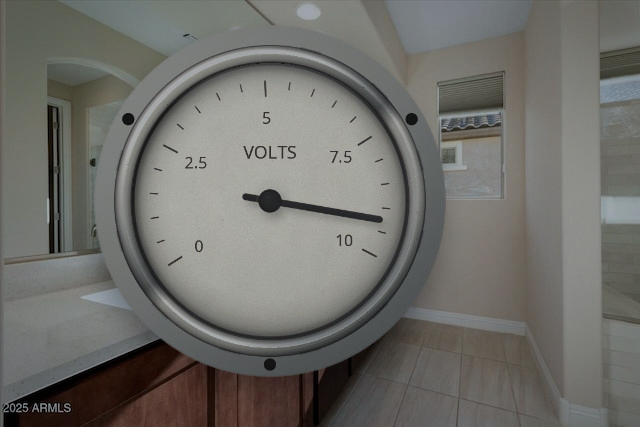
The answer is 9.25 V
